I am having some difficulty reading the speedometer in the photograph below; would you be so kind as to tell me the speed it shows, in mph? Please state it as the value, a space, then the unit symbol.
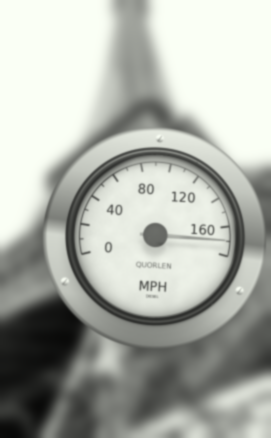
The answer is 170 mph
